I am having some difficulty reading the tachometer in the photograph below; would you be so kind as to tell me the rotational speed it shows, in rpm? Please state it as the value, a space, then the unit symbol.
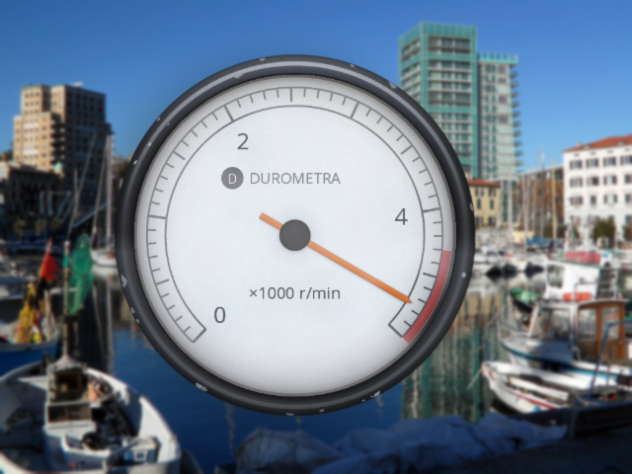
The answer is 4750 rpm
